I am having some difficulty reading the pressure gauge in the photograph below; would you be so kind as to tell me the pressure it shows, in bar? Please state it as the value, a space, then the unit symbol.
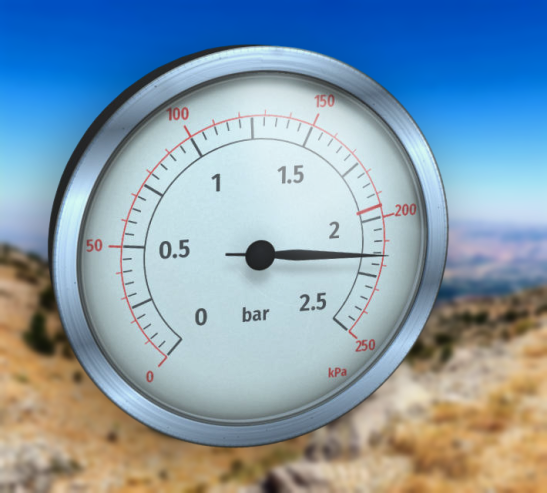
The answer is 2.15 bar
